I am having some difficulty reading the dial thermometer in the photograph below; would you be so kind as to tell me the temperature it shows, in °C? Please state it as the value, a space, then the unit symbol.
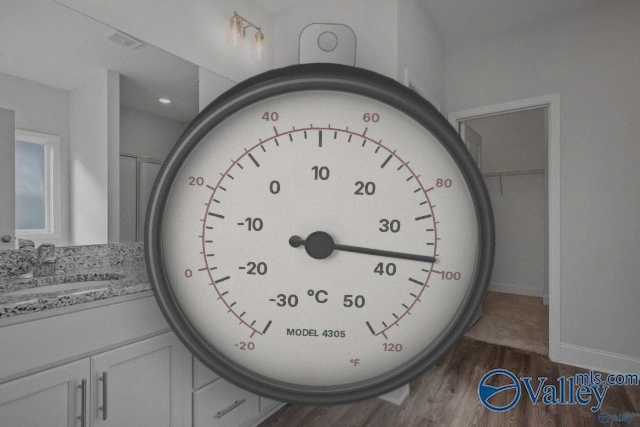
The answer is 36 °C
